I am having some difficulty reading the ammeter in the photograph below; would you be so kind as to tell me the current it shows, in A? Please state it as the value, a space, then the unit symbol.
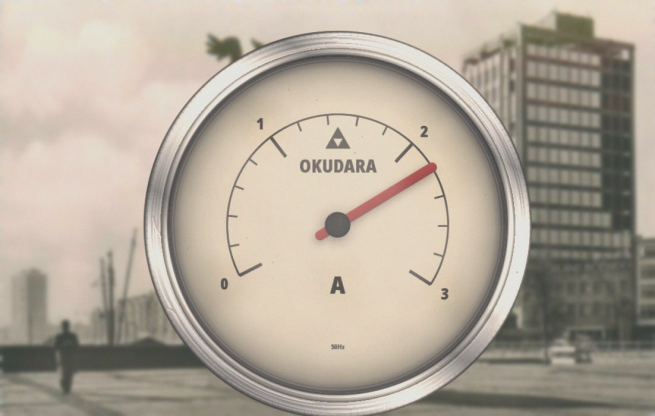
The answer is 2.2 A
